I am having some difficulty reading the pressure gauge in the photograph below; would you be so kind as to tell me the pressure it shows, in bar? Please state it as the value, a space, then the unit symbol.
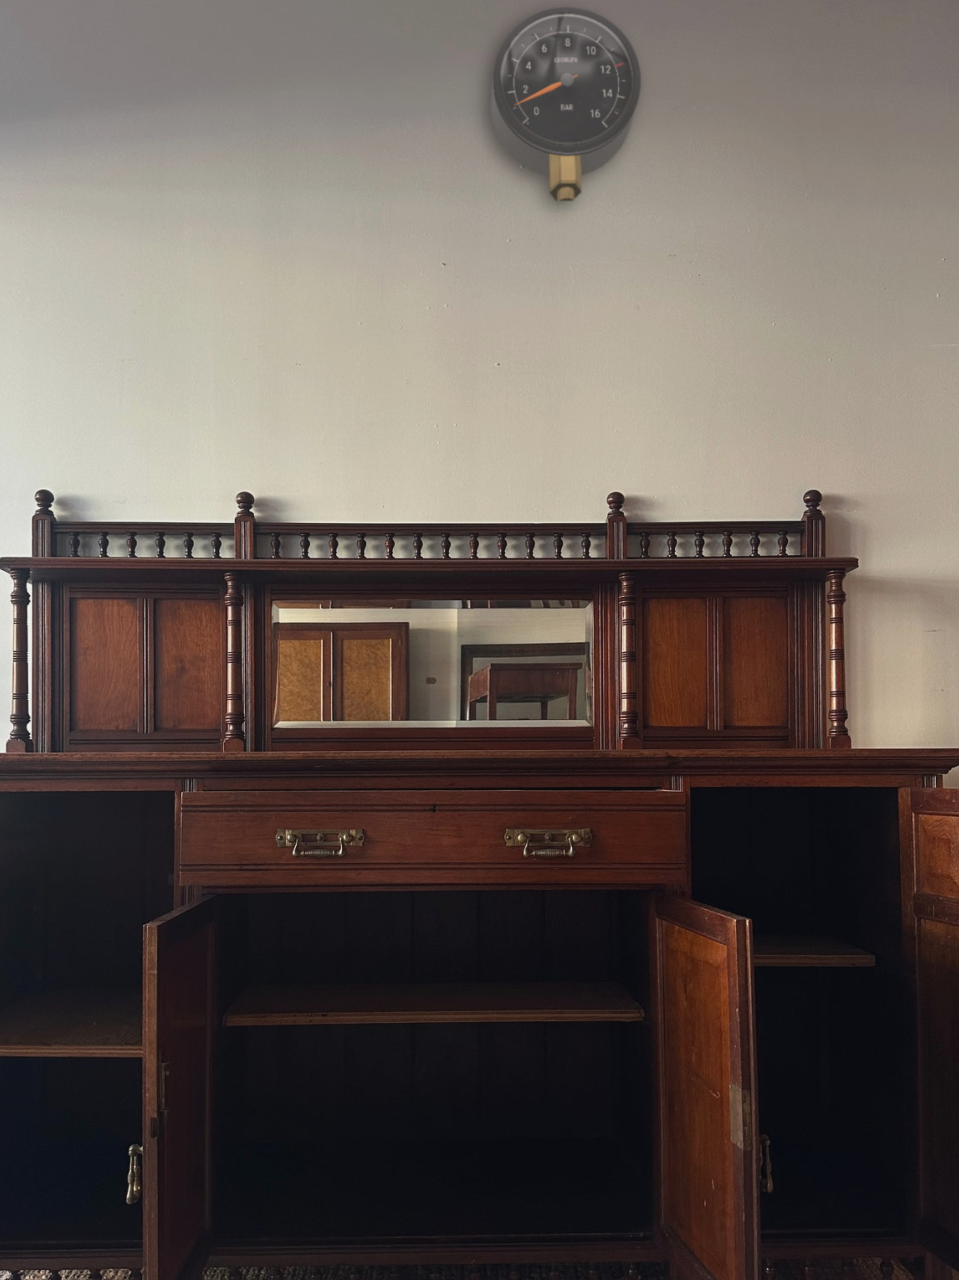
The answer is 1 bar
